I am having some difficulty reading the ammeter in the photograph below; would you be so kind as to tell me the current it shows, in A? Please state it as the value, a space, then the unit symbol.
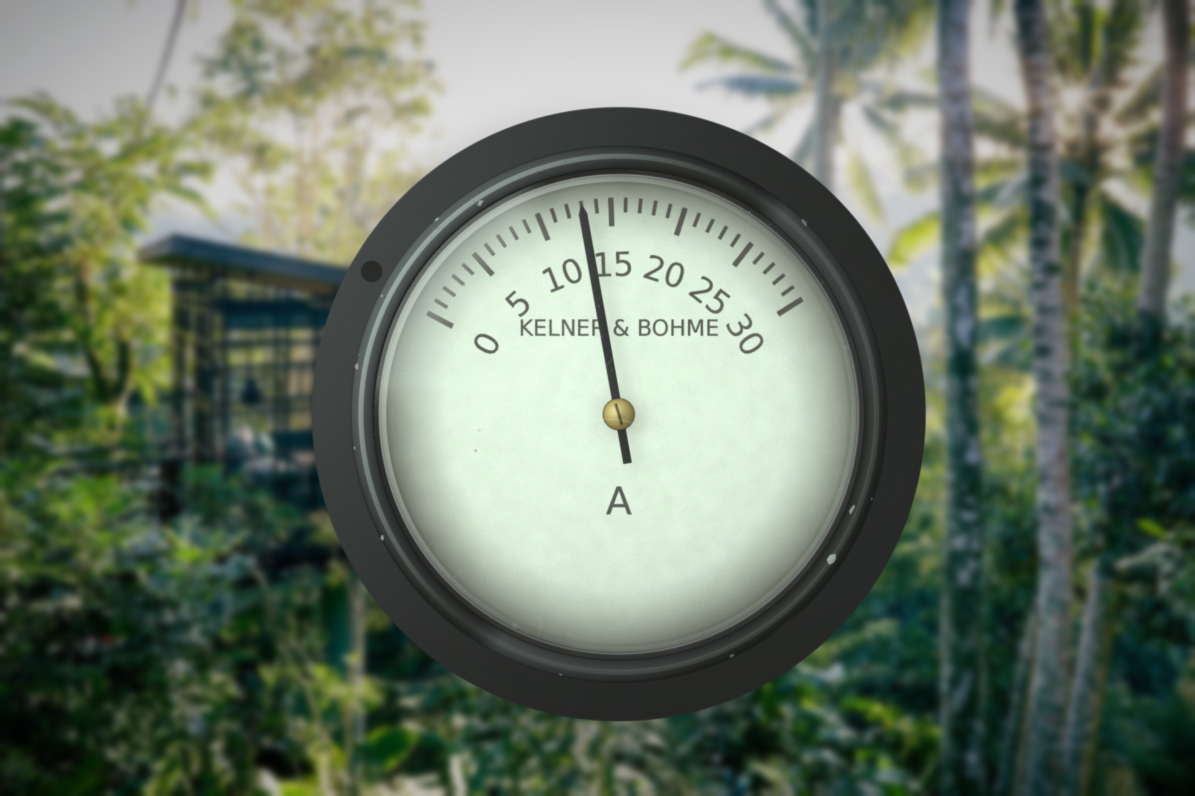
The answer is 13 A
